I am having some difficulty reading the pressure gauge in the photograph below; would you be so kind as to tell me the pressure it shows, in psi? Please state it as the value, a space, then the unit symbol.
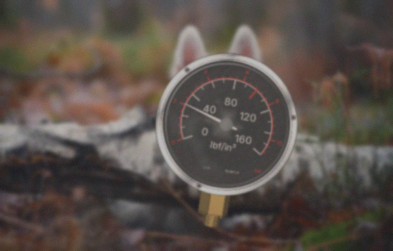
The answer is 30 psi
